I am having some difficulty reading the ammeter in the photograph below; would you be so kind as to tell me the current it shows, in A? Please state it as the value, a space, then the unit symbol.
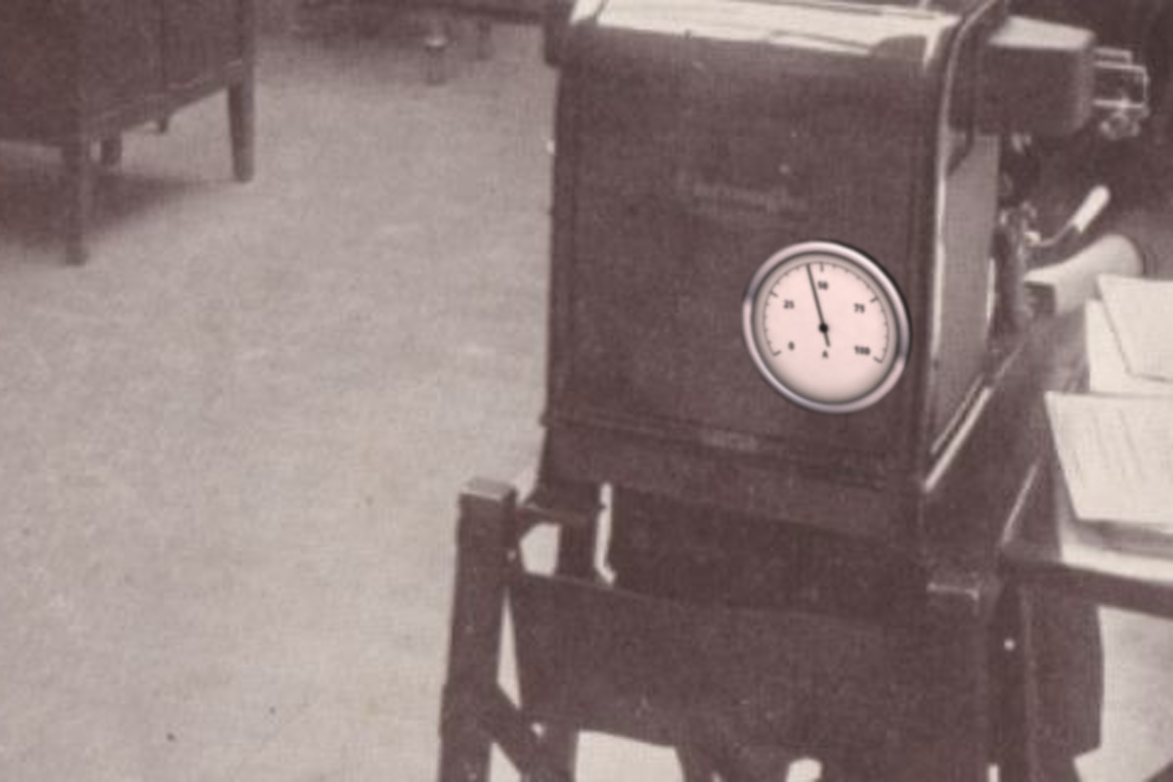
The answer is 45 A
